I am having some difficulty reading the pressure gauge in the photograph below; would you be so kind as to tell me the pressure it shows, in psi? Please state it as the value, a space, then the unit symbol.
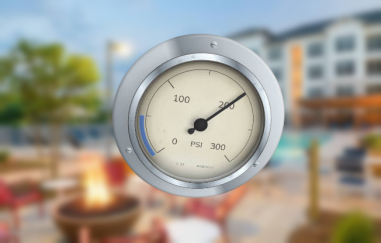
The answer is 200 psi
